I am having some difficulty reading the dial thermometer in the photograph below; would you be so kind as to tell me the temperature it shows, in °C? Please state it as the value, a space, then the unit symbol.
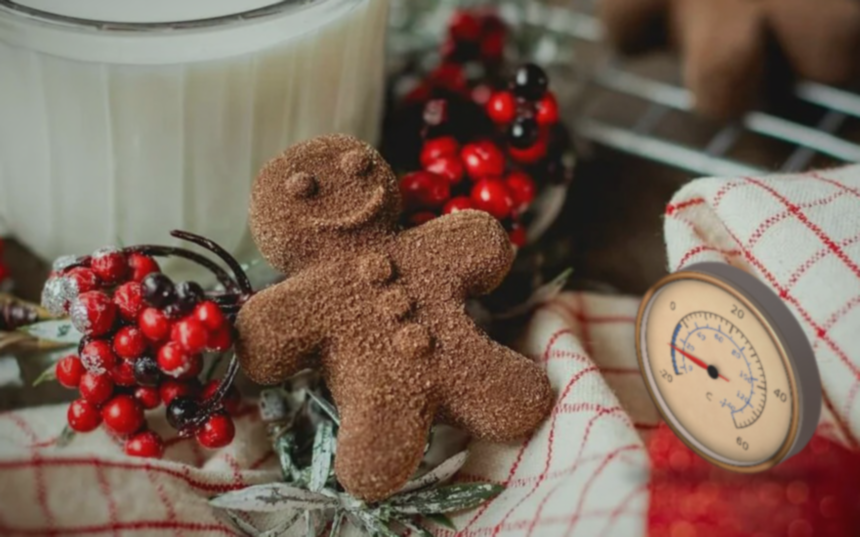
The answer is -10 °C
